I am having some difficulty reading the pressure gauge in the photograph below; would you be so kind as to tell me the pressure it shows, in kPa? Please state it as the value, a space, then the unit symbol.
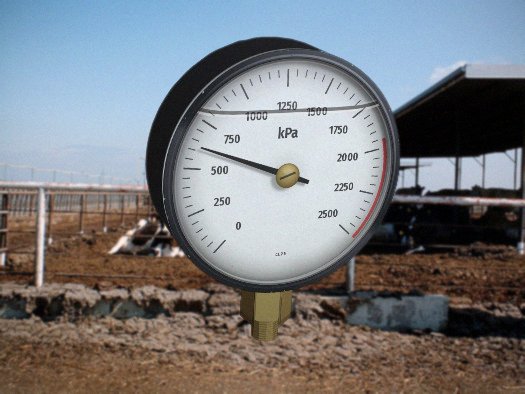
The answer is 625 kPa
